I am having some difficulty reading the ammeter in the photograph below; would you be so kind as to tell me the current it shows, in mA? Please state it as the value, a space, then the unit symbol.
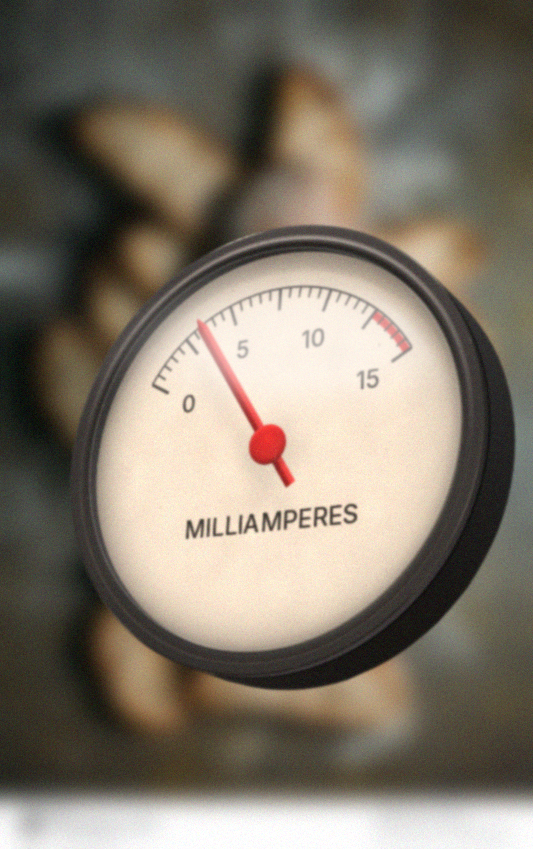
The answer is 3.5 mA
